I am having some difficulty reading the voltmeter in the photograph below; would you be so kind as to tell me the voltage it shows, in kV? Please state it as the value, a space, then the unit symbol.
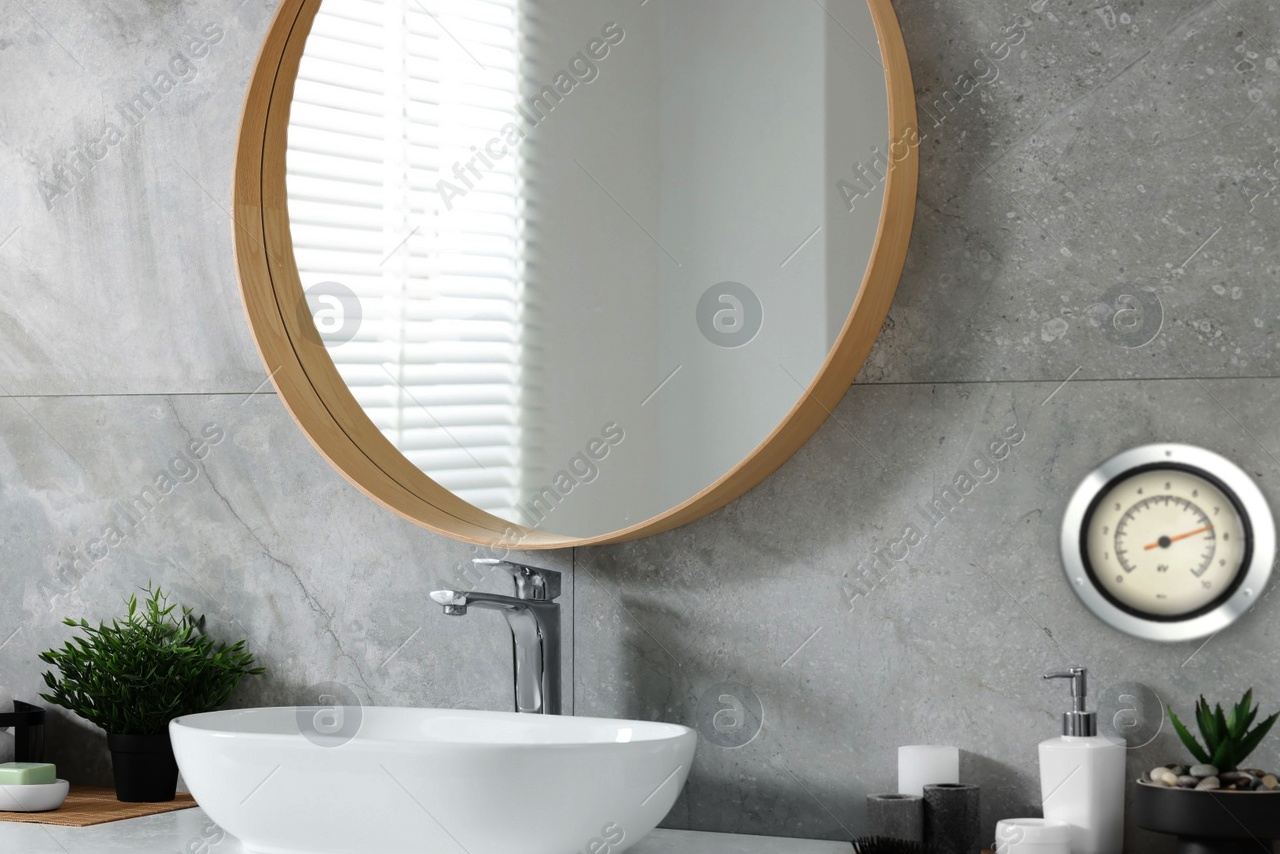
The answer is 7.5 kV
